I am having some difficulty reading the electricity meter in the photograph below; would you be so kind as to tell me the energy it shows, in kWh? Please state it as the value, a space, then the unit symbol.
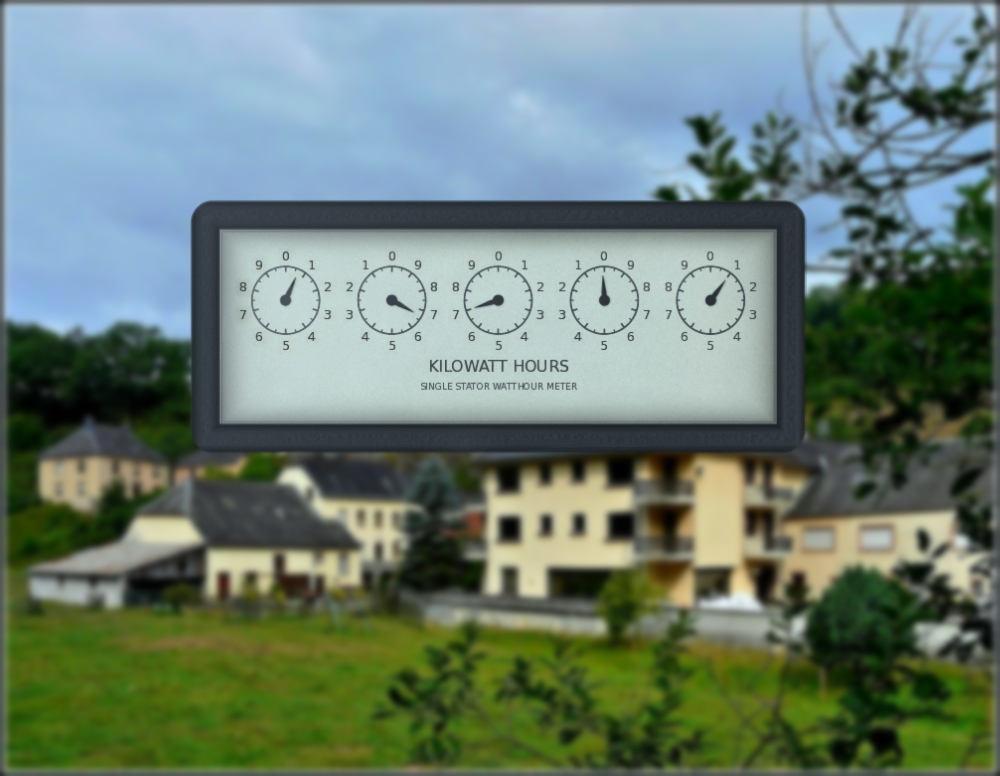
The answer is 6701 kWh
